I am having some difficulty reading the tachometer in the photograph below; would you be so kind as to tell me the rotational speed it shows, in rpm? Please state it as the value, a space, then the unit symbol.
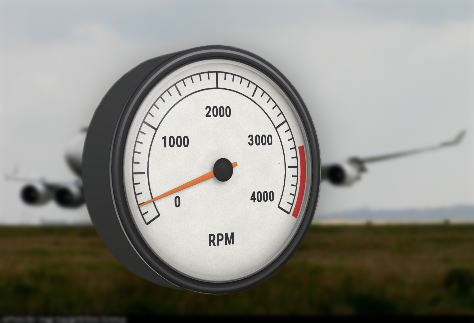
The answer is 200 rpm
